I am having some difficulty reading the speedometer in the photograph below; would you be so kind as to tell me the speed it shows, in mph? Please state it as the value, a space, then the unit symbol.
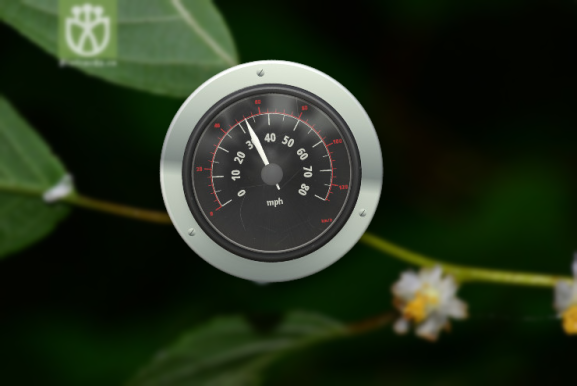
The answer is 32.5 mph
